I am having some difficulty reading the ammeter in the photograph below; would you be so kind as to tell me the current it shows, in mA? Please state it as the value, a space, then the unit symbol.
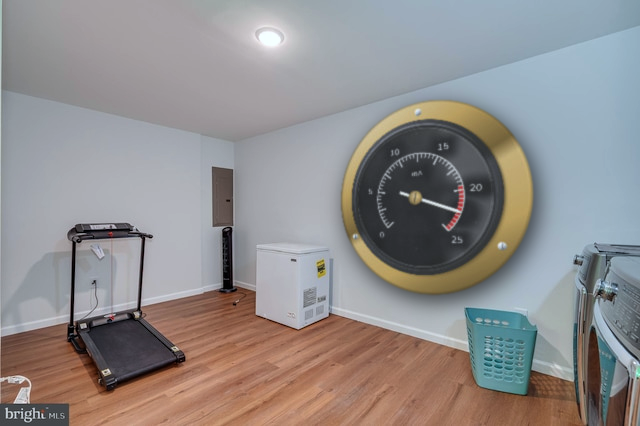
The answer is 22.5 mA
